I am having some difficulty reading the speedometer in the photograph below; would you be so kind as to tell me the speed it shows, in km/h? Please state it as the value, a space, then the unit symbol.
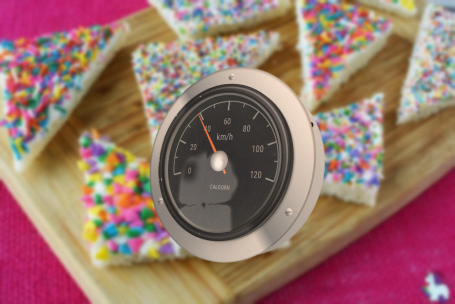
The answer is 40 km/h
